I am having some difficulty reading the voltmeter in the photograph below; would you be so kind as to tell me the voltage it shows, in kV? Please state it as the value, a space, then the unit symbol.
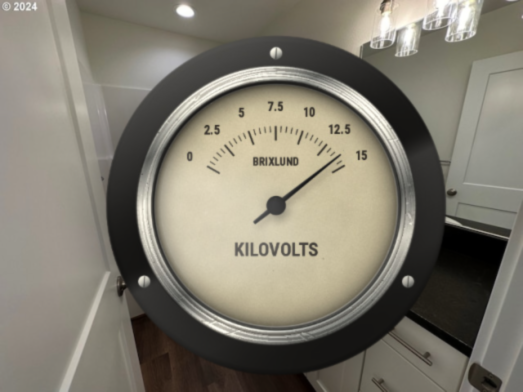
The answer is 14 kV
